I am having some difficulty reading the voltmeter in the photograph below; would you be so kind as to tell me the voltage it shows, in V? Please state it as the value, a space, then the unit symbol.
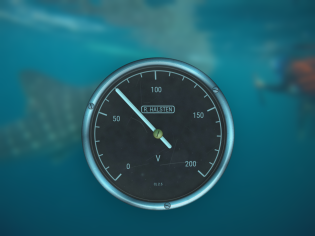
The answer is 70 V
